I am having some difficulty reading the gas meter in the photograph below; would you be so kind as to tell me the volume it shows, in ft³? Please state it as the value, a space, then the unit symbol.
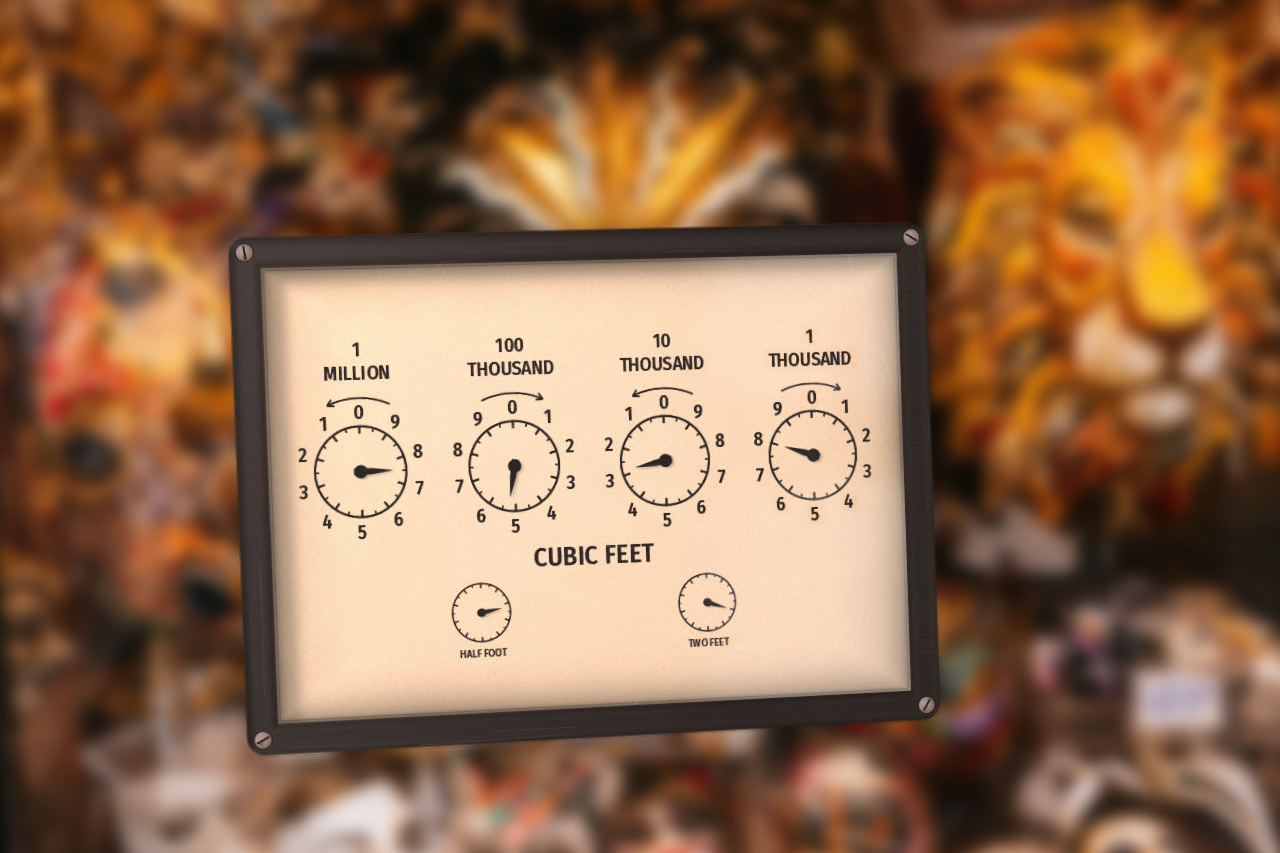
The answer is 752800 ft³
